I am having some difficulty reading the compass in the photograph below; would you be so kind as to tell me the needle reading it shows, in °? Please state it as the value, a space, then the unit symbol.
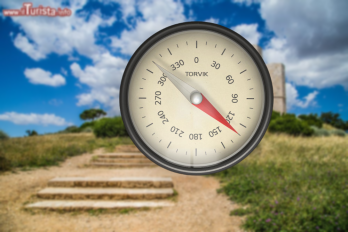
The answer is 130 °
